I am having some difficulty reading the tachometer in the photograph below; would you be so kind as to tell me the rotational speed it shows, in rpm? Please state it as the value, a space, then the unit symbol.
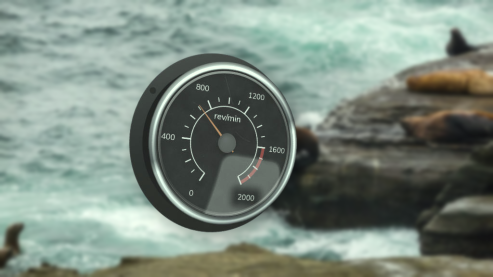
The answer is 700 rpm
